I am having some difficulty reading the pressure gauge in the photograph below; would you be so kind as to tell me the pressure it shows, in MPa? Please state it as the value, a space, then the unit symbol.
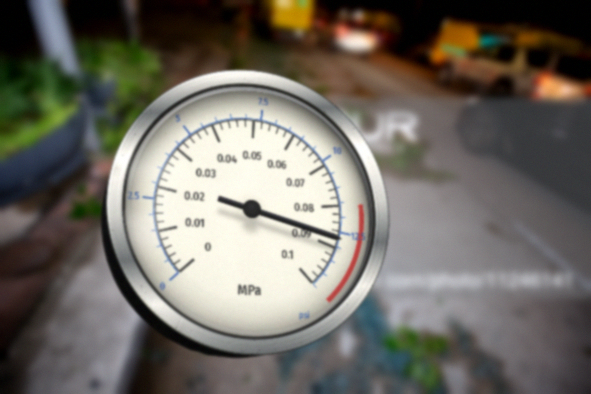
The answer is 0.088 MPa
